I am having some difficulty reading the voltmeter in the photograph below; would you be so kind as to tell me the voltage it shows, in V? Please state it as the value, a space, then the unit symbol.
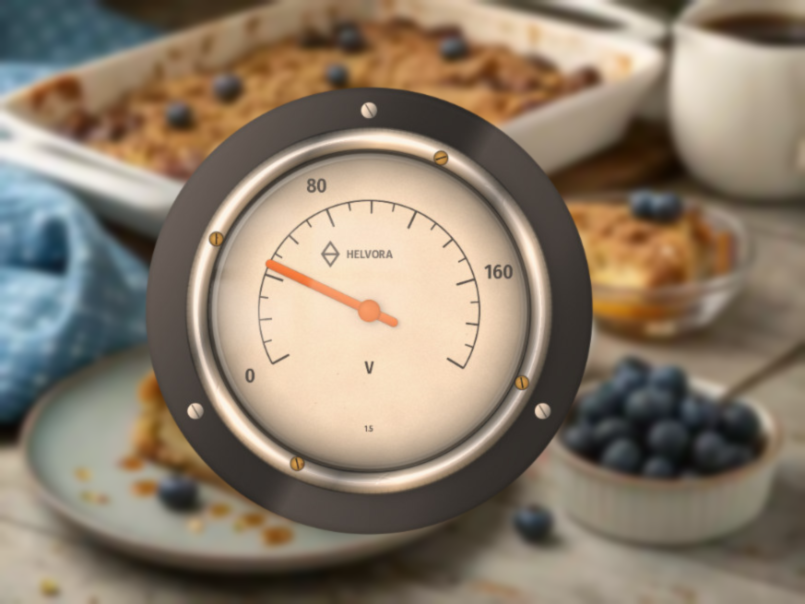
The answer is 45 V
